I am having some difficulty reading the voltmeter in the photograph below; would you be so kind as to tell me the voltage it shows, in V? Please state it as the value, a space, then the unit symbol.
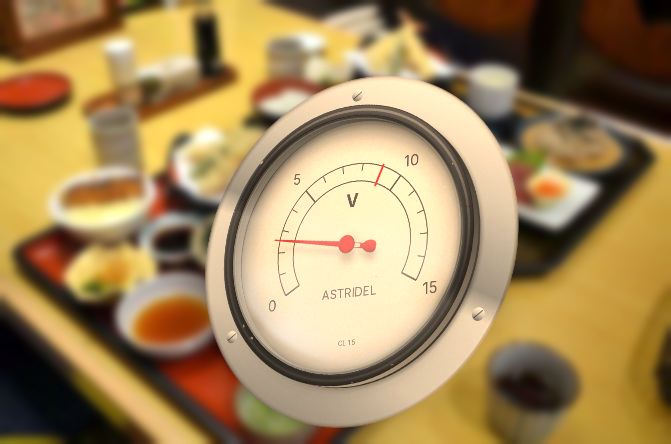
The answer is 2.5 V
